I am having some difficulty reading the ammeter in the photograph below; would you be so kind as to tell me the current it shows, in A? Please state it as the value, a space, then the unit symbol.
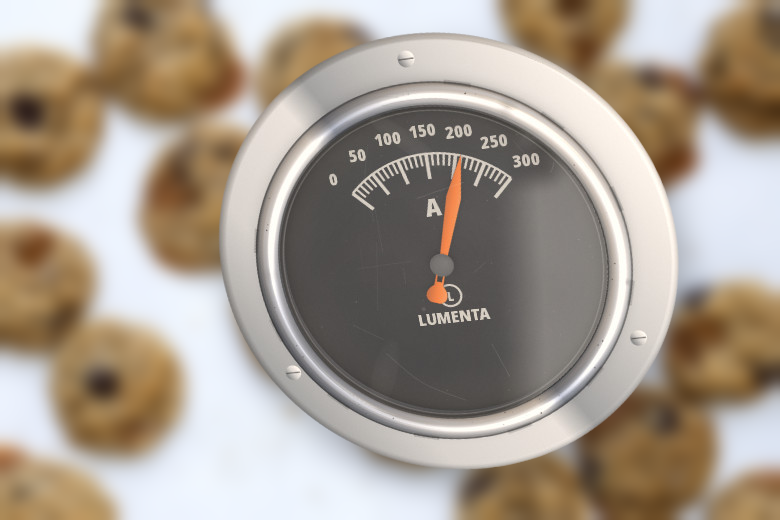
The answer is 210 A
